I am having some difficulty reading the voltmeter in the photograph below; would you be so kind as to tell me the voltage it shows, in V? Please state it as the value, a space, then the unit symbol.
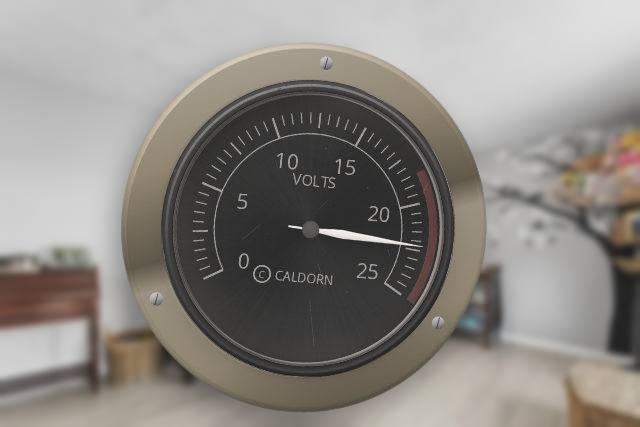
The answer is 22.25 V
